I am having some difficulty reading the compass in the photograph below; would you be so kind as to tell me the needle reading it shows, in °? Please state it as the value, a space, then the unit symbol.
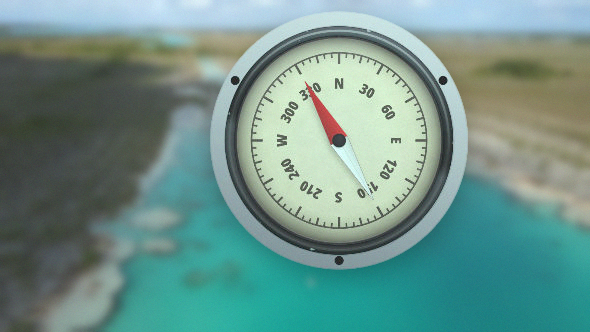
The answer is 330 °
